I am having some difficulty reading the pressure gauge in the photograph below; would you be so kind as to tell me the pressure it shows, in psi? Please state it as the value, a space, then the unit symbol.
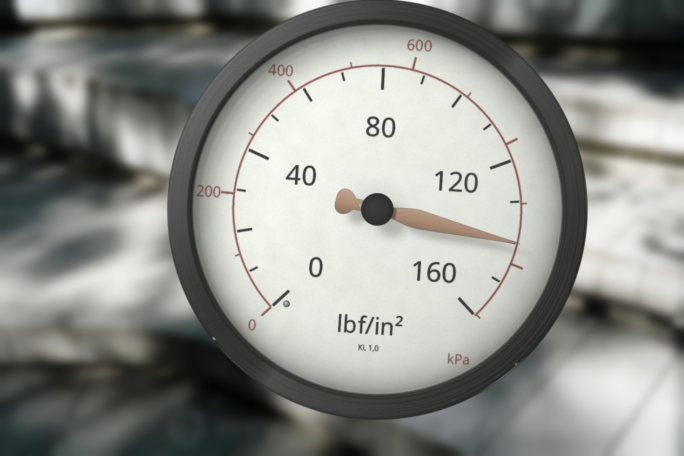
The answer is 140 psi
